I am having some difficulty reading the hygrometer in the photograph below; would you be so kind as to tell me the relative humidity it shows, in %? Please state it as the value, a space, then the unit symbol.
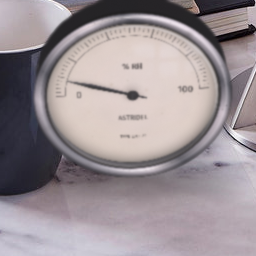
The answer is 10 %
